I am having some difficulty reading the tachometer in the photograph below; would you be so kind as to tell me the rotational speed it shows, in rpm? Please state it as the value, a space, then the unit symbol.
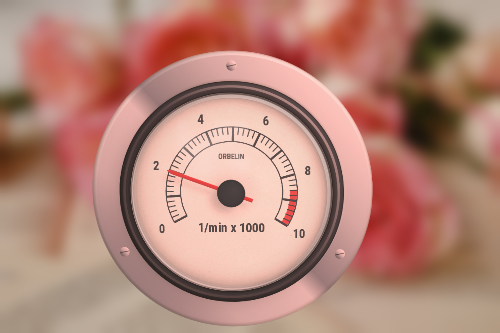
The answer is 2000 rpm
